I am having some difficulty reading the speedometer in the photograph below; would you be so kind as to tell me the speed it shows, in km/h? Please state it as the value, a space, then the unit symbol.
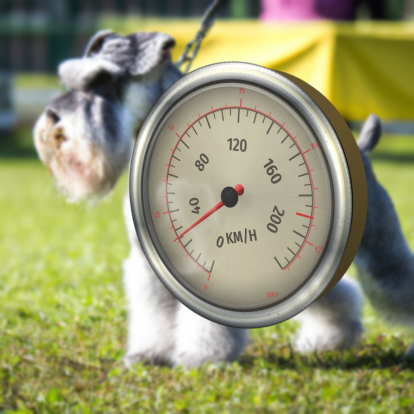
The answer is 25 km/h
